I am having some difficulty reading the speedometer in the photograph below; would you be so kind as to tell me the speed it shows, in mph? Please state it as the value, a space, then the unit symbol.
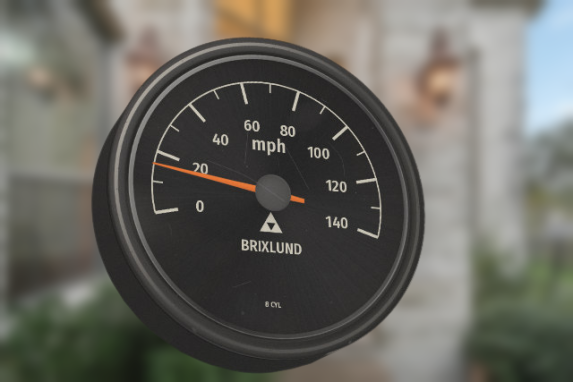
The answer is 15 mph
